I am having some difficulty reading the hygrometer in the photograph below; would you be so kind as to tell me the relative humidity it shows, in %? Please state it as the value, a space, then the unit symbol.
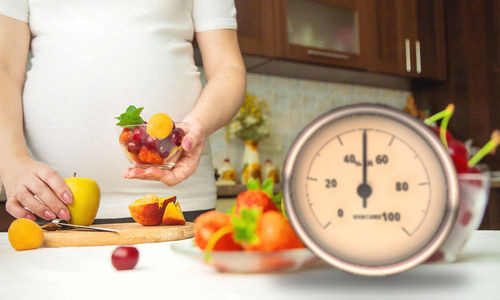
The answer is 50 %
